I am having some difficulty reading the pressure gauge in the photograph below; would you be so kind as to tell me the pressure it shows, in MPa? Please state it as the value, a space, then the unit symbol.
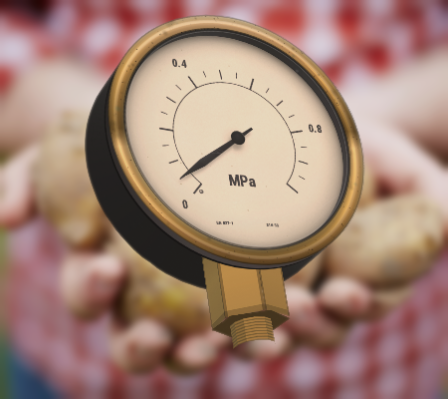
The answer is 0.05 MPa
